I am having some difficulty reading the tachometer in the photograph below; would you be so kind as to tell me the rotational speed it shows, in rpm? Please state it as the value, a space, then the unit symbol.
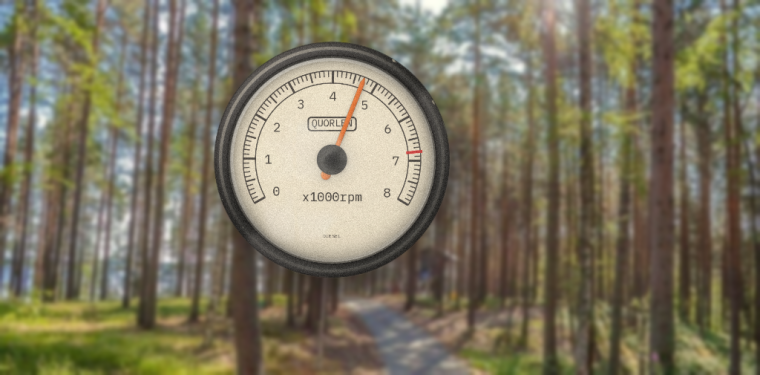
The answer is 4700 rpm
